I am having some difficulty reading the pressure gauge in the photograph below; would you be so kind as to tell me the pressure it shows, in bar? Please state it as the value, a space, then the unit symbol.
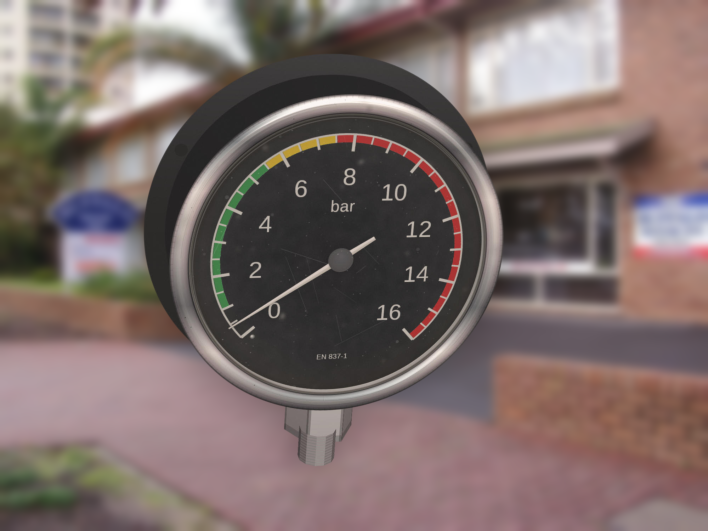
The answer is 0.5 bar
